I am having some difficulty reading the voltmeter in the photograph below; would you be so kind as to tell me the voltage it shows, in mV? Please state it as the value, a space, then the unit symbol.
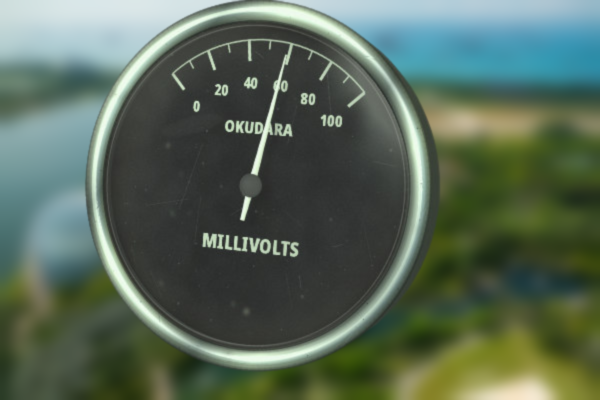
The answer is 60 mV
